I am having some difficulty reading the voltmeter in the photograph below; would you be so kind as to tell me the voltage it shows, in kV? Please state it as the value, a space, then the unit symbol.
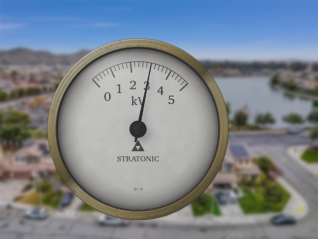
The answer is 3 kV
